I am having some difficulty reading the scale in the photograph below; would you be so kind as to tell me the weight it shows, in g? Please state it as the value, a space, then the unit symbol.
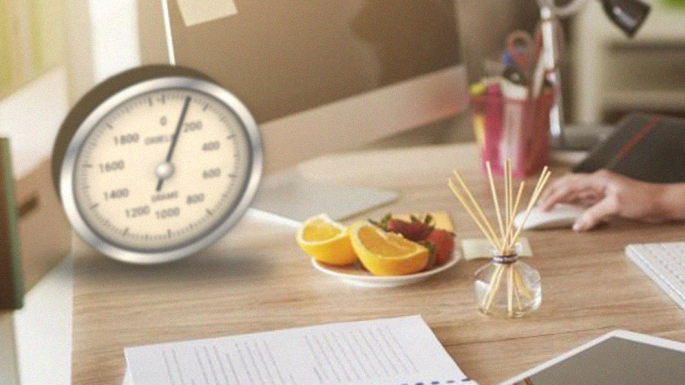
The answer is 100 g
